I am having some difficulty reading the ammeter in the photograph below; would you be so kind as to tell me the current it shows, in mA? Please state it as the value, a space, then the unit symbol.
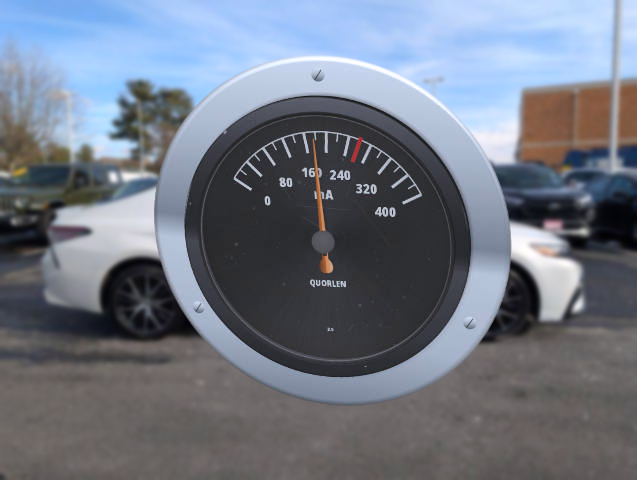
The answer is 180 mA
